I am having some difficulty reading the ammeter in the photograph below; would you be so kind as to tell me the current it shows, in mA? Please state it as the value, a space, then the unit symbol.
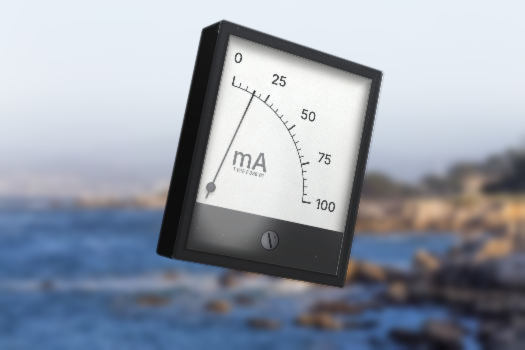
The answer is 15 mA
